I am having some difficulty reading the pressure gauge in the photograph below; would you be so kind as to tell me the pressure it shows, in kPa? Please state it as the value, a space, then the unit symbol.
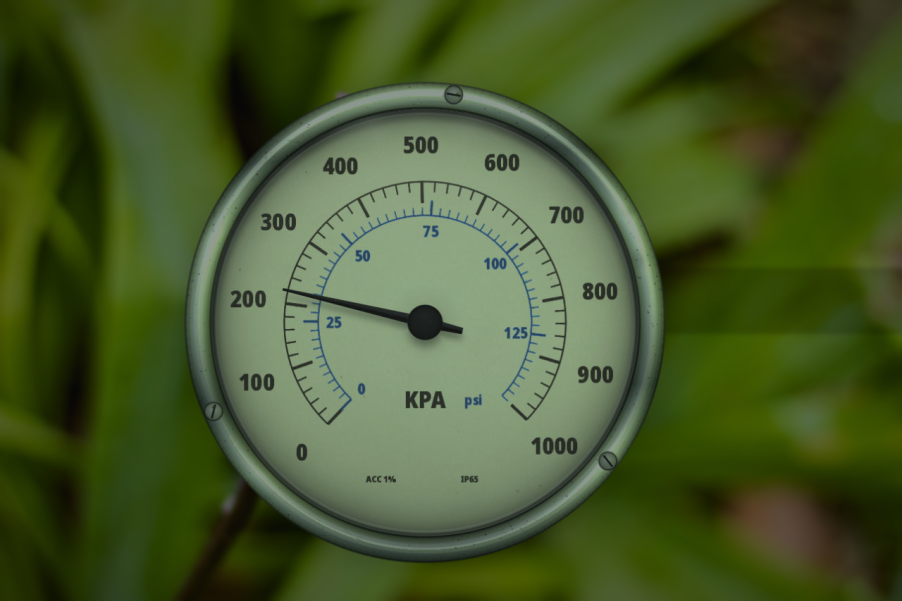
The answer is 220 kPa
